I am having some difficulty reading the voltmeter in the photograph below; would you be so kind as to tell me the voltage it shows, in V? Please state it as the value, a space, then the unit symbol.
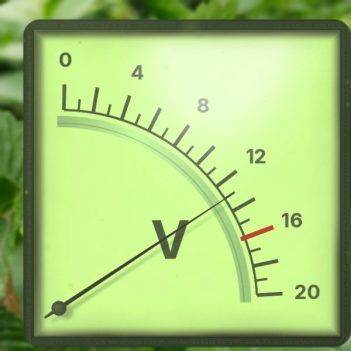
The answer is 13 V
